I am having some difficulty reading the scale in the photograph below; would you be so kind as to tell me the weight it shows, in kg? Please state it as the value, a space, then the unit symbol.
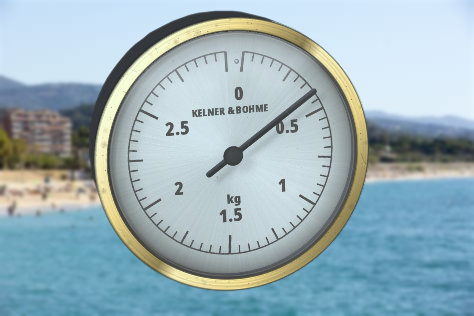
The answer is 0.4 kg
